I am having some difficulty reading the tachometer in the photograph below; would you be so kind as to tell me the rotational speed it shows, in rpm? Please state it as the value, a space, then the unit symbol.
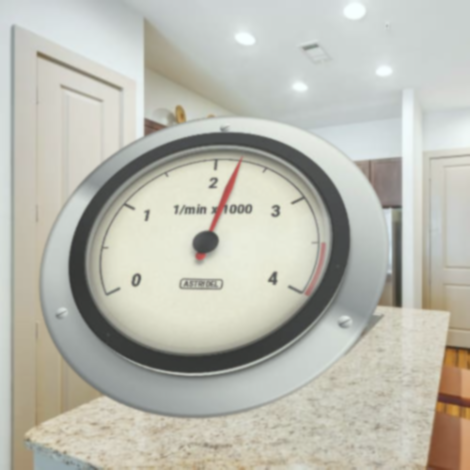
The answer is 2250 rpm
